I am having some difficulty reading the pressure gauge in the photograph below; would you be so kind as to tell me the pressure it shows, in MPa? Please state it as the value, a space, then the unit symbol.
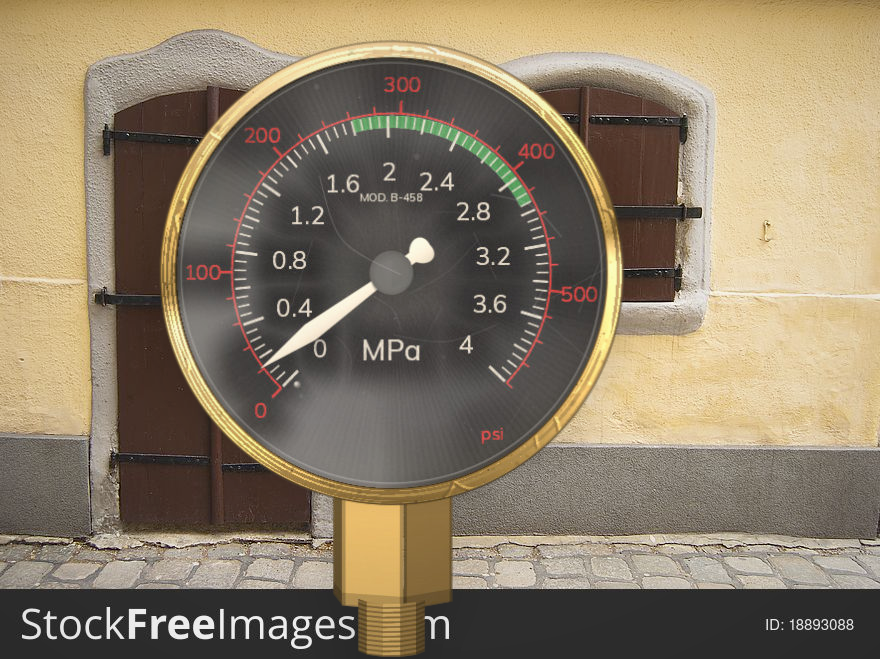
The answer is 0.15 MPa
